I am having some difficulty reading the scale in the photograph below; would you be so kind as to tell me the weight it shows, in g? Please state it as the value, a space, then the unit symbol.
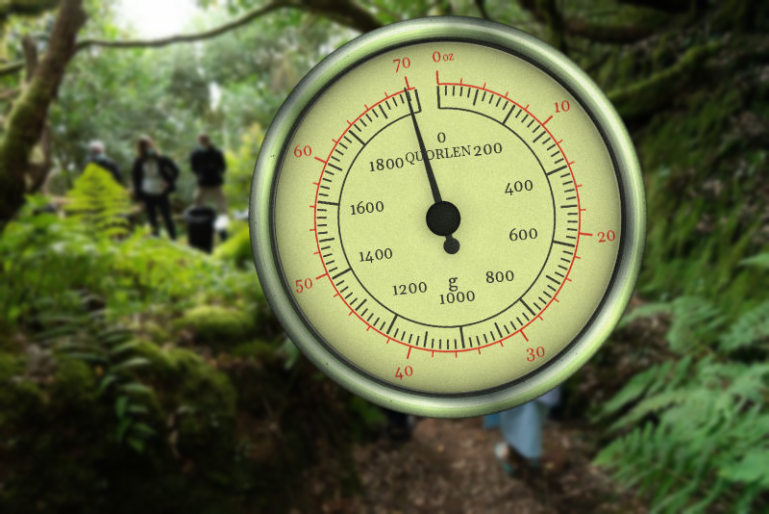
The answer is 1980 g
